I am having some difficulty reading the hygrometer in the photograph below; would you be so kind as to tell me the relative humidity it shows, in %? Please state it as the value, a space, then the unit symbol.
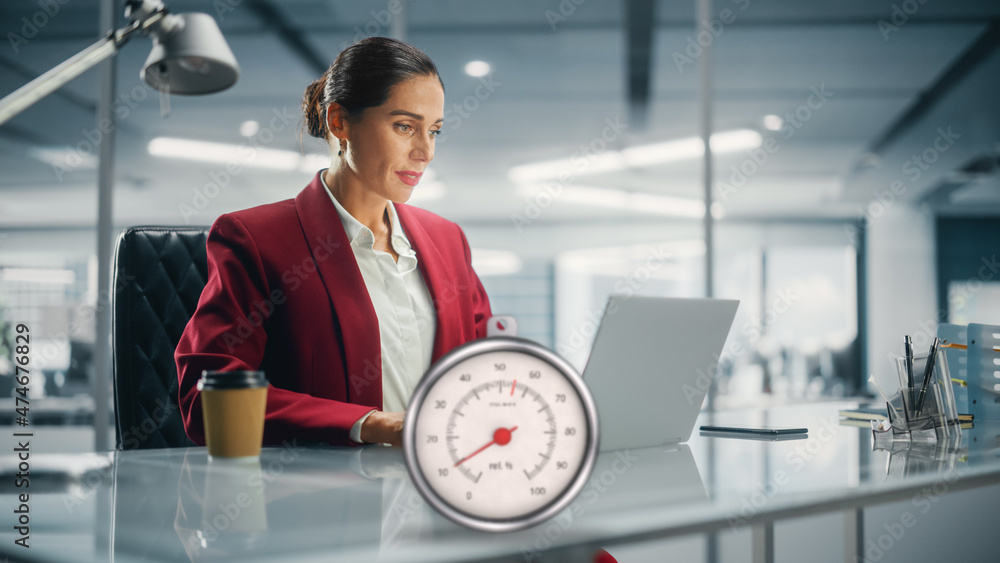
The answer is 10 %
